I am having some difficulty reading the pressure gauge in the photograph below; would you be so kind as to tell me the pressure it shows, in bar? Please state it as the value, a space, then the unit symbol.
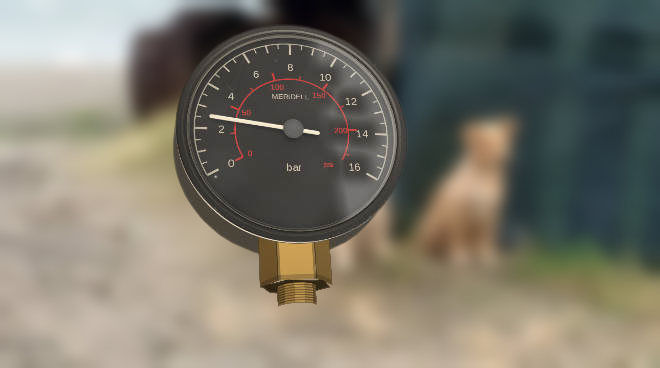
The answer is 2.5 bar
